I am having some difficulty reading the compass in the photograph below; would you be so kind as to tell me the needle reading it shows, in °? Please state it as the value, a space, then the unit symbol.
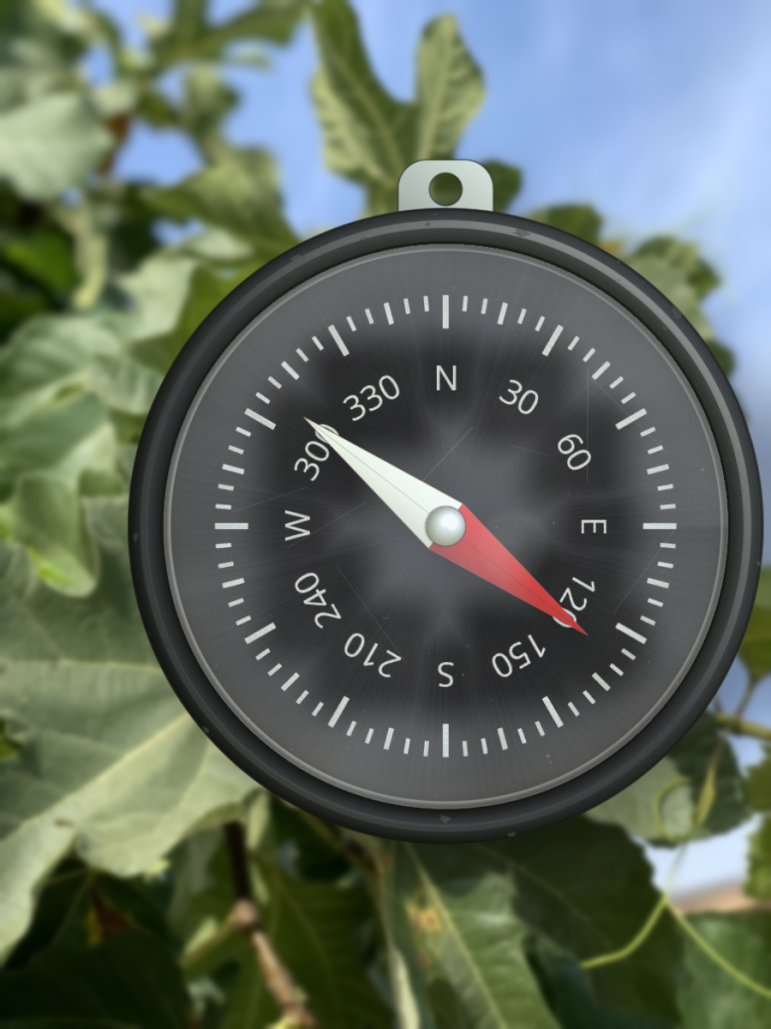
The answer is 127.5 °
